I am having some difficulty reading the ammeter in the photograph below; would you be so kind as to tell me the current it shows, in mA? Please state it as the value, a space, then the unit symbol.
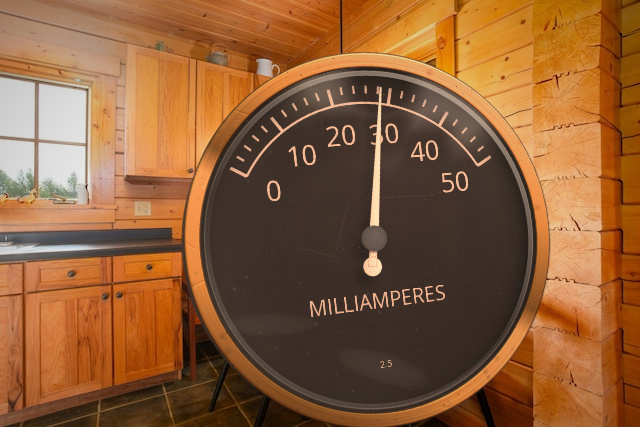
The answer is 28 mA
